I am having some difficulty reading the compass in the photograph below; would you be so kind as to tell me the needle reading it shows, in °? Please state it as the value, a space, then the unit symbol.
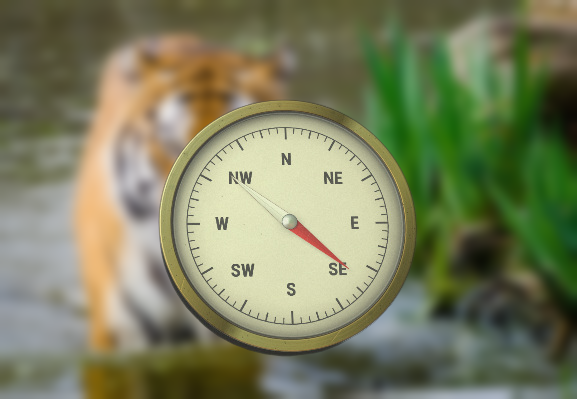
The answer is 130 °
